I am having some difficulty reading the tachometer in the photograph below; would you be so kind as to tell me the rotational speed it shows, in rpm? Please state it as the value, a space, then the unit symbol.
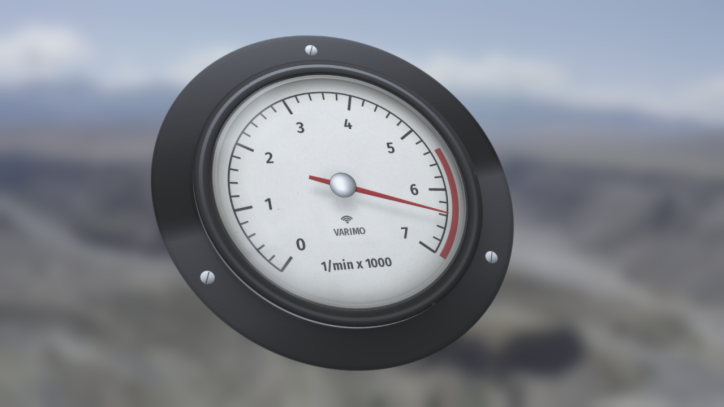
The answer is 6400 rpm
